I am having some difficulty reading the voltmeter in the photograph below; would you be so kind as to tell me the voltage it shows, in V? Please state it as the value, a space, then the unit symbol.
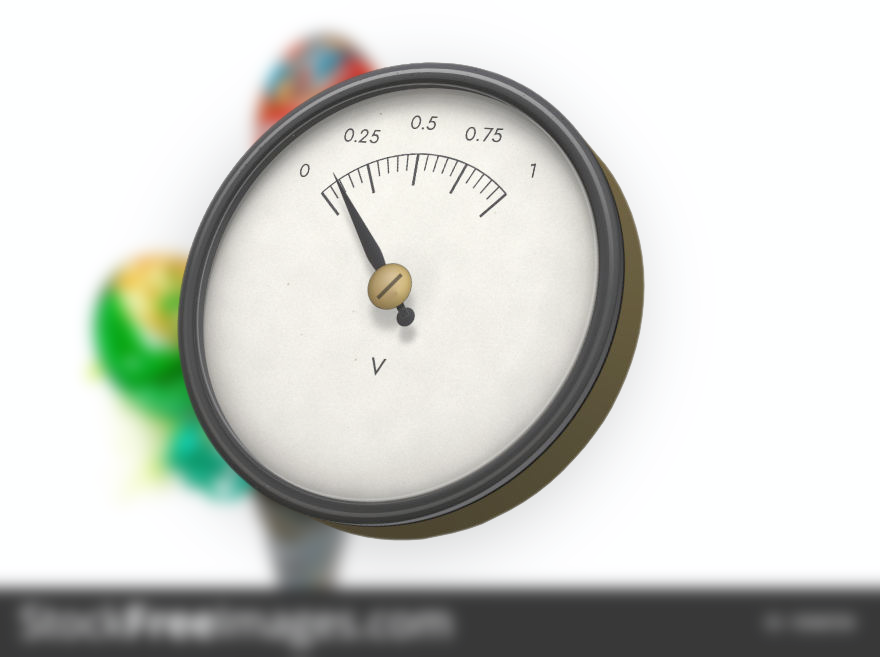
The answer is 0.1 V
